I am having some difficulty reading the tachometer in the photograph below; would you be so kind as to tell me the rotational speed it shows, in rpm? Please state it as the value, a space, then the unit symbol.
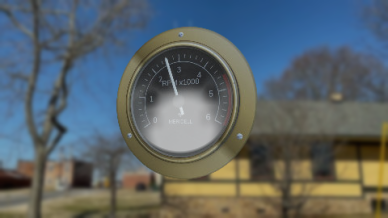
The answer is 2600 rpm
